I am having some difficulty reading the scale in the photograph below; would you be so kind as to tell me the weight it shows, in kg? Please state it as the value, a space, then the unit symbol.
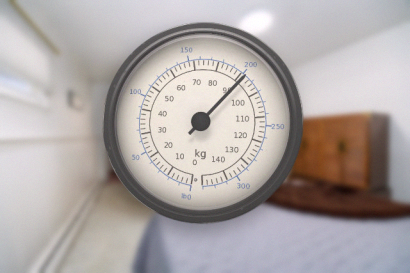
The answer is 92 kg
